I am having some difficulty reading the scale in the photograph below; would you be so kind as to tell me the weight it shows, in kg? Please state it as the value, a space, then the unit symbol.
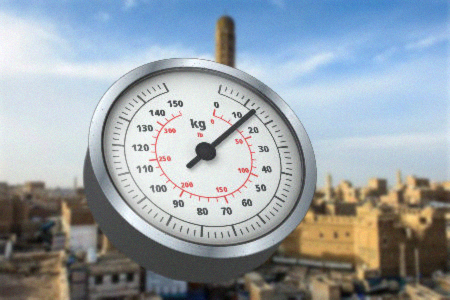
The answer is 14 kg
